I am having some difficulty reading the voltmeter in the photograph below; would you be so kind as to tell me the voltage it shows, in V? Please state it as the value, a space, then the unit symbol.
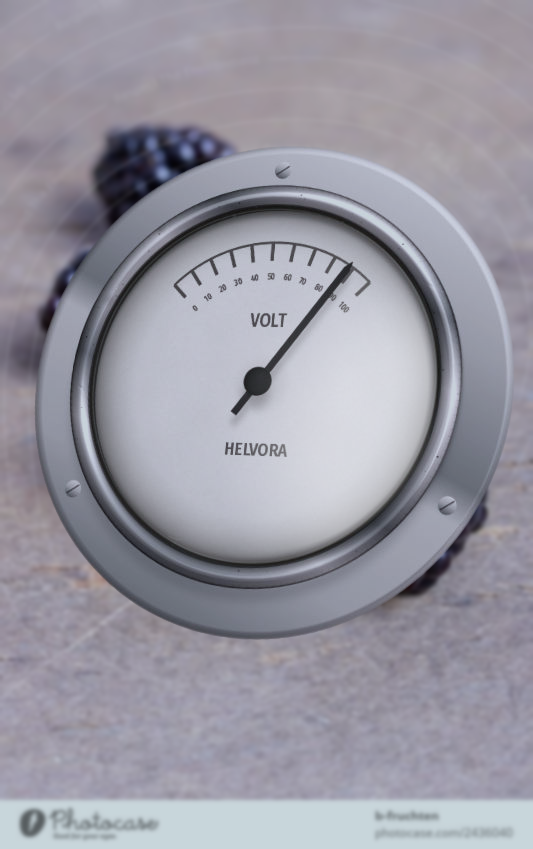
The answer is 90 V
